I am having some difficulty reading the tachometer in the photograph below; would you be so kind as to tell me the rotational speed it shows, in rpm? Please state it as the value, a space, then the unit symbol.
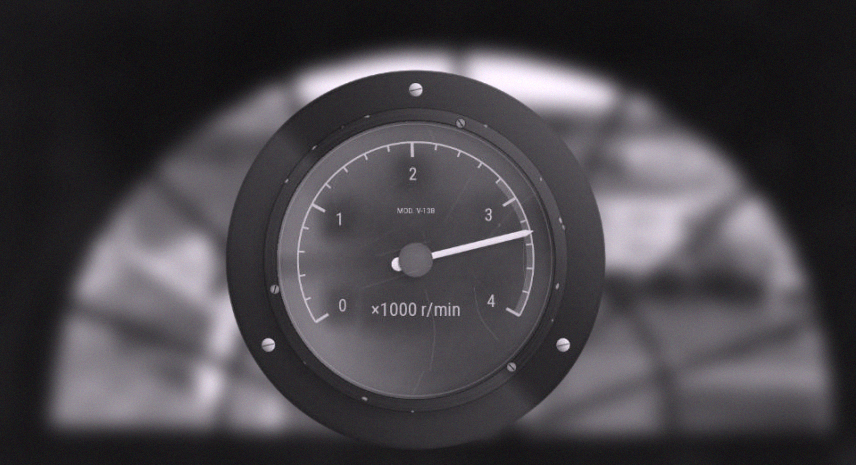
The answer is 3300 rpm
